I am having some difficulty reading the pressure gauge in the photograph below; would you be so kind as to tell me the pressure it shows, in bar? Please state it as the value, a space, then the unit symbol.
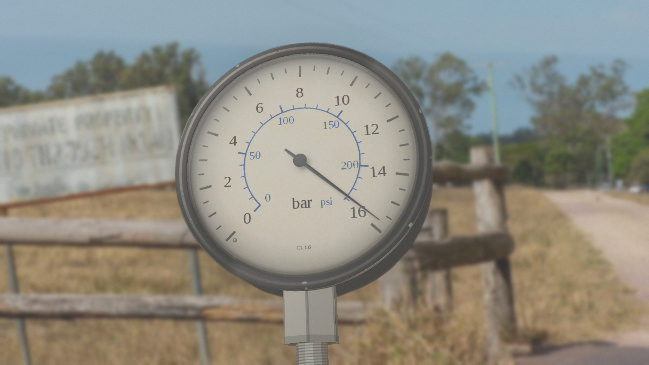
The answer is 15.75 bar
